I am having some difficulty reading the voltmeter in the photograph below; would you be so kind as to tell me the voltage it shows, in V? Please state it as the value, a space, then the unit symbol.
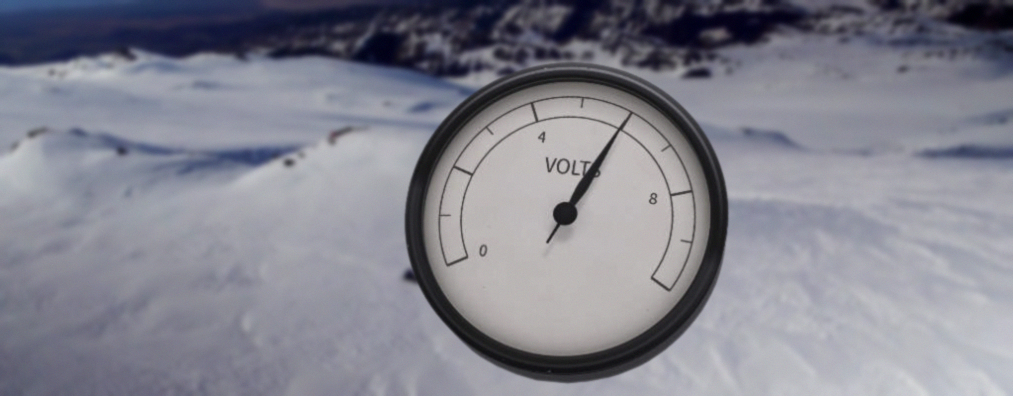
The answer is 6 V
